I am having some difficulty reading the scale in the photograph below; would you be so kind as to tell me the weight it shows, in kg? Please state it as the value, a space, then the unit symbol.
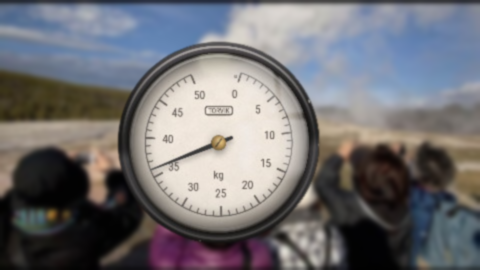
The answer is 36 kg
